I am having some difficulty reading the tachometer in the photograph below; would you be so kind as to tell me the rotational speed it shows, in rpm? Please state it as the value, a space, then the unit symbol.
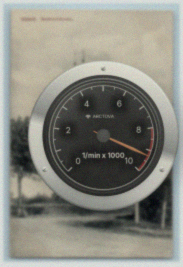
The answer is 9250 rpm
